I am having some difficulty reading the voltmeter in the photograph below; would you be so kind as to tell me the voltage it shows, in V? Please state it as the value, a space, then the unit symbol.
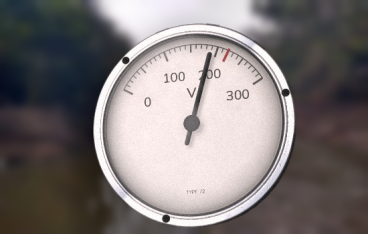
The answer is 190 V
